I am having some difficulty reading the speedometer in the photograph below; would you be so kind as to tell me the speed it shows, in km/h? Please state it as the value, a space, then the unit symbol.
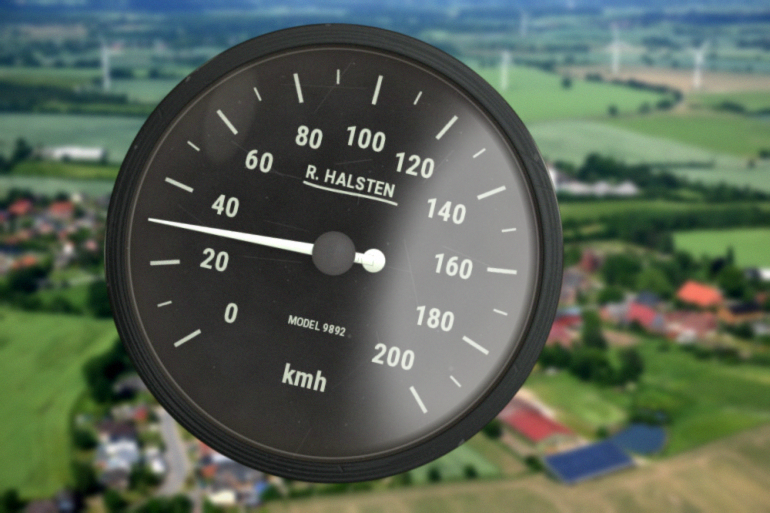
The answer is 30 km/h
